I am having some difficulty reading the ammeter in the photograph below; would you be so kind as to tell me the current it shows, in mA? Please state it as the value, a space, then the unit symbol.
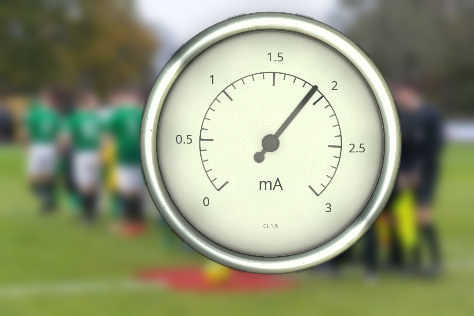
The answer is 1.9 mA
